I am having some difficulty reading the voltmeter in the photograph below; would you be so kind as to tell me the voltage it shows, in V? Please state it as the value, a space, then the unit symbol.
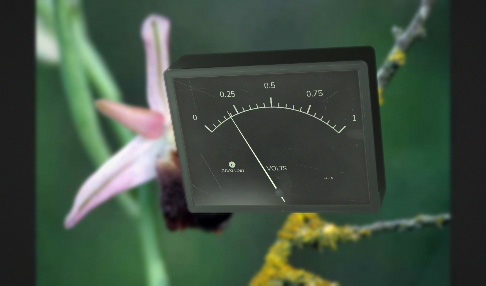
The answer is 0.2 V
